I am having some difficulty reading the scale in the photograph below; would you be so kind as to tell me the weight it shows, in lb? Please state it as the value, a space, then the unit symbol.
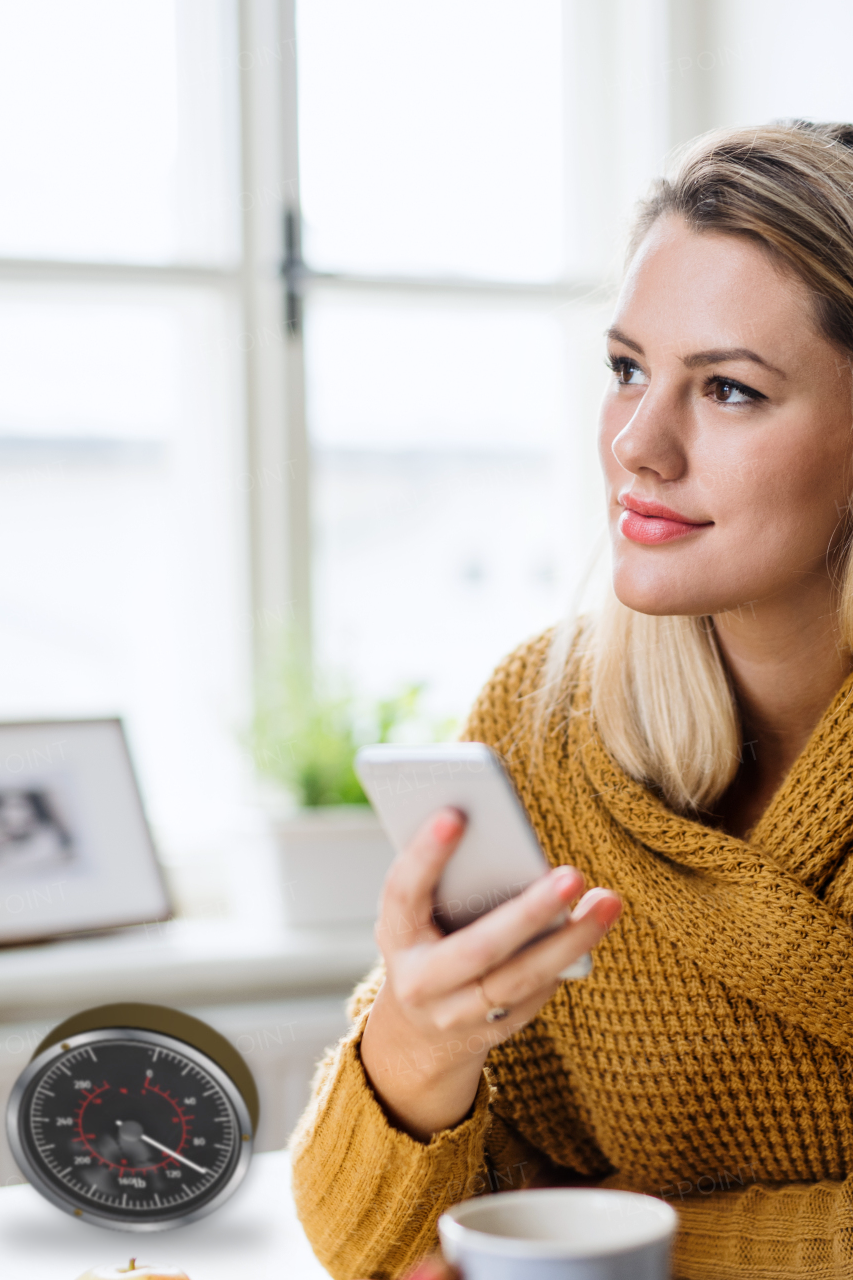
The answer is 100 lb
